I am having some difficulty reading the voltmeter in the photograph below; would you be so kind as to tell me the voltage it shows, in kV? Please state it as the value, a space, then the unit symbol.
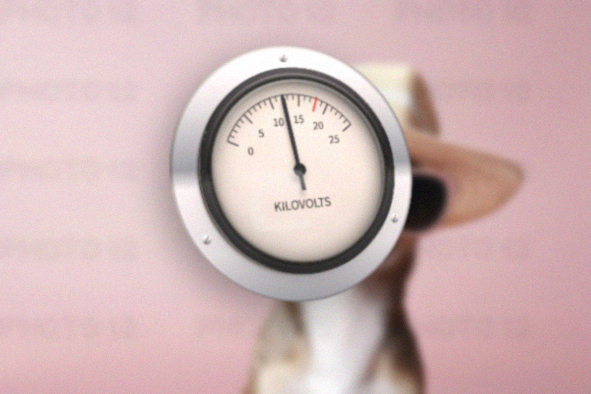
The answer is 12 kV
